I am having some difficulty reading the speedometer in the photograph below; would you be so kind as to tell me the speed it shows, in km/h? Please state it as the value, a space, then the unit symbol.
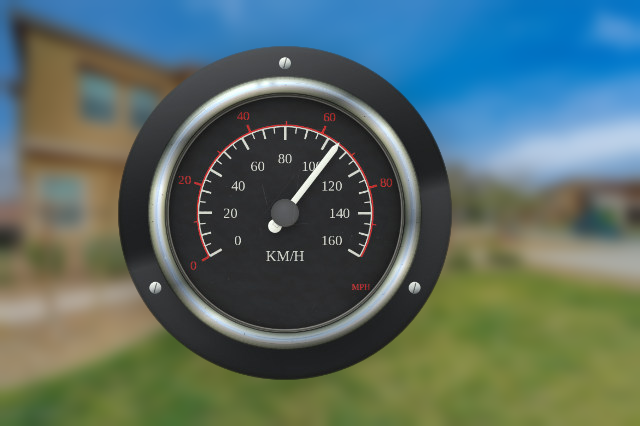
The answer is 105 km/h
